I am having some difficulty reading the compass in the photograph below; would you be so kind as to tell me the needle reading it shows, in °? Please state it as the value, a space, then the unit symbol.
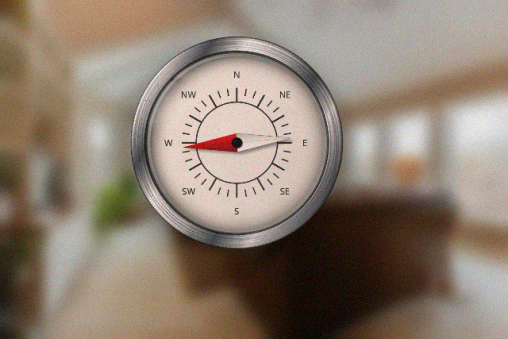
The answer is 265 °
